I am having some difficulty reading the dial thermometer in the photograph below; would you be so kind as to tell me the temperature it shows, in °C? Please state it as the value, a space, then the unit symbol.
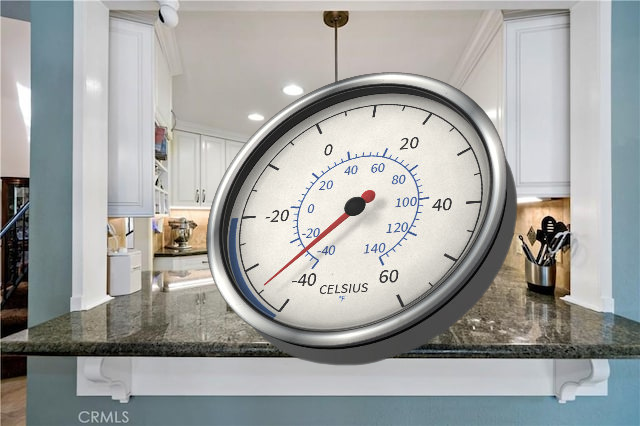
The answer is -35 °C
